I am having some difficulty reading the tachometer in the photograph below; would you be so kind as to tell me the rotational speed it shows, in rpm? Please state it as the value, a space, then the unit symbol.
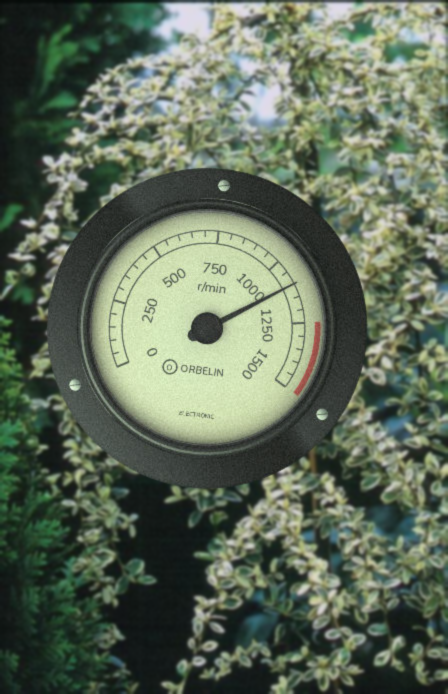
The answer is 1100 rpm
